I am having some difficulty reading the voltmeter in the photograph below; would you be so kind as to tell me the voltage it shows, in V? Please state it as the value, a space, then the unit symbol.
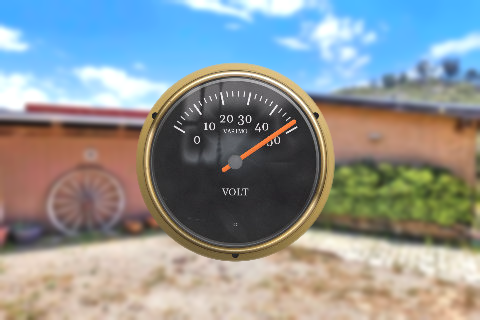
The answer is 48 V
